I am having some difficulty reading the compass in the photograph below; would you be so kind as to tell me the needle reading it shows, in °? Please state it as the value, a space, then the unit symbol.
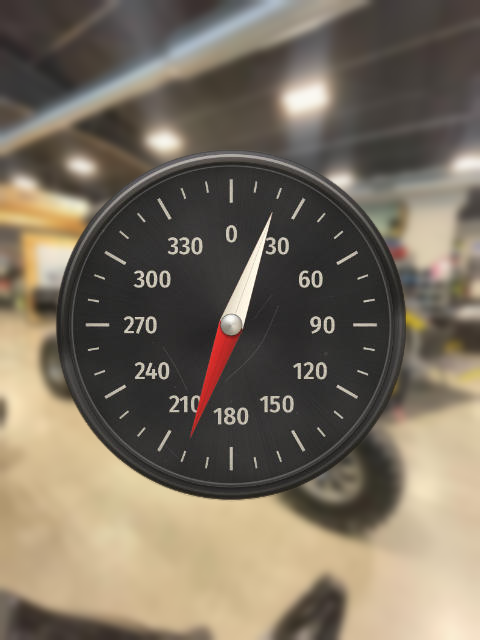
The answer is 200 °
